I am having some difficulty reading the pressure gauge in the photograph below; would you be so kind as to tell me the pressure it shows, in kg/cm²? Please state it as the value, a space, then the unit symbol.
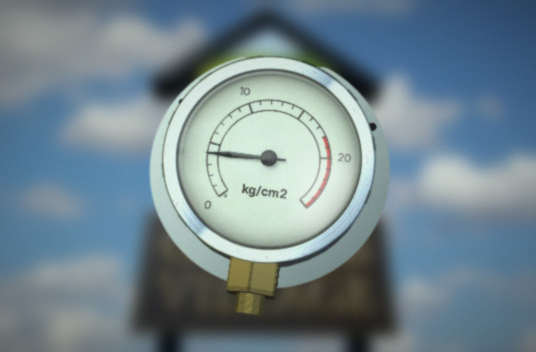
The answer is 4 kg/cm²
